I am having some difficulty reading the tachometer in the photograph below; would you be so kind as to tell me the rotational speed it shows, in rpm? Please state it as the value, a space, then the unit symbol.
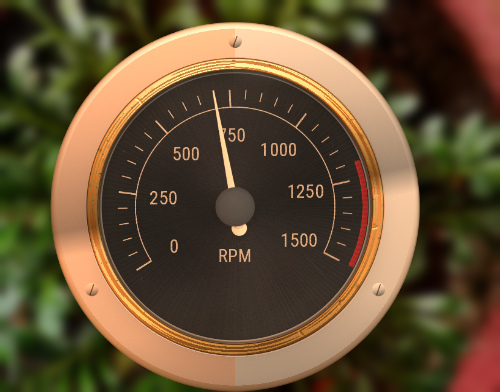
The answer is 700 rpm
